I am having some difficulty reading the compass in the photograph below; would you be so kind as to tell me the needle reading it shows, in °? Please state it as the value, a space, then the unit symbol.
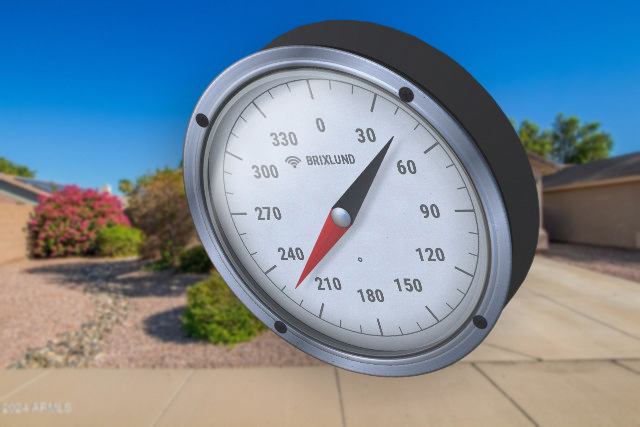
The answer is 225 °
